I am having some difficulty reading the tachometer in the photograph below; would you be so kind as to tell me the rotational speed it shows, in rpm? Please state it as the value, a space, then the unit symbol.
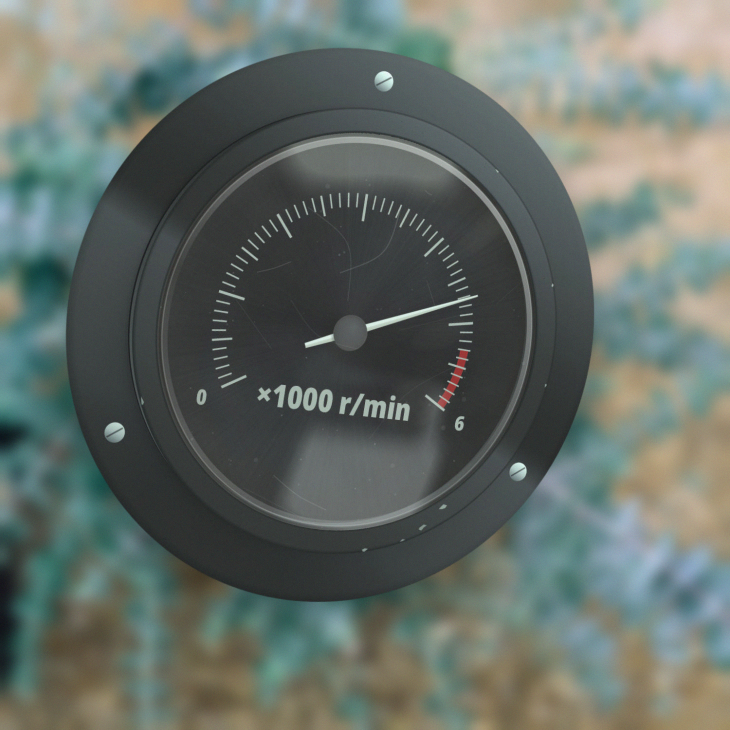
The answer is 4700 rpm
